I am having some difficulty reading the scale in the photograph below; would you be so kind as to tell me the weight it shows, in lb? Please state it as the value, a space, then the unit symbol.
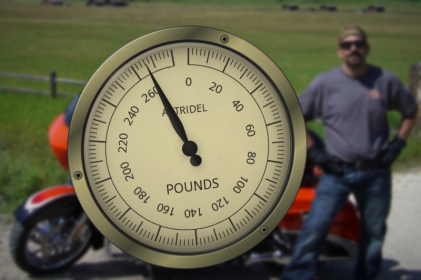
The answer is 266 lb
